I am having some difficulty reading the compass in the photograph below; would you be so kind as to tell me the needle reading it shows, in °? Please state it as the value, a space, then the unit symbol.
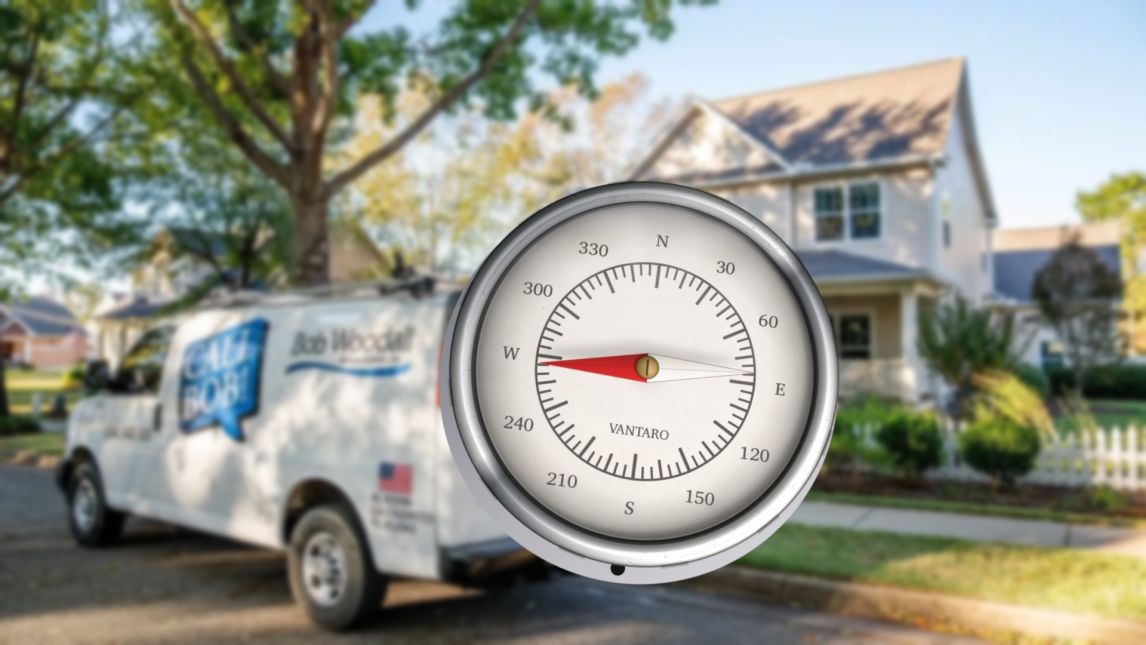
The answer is 265 °
